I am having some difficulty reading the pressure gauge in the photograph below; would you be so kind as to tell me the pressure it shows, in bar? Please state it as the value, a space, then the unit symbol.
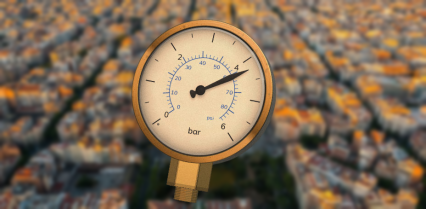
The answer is 4.25 bar
